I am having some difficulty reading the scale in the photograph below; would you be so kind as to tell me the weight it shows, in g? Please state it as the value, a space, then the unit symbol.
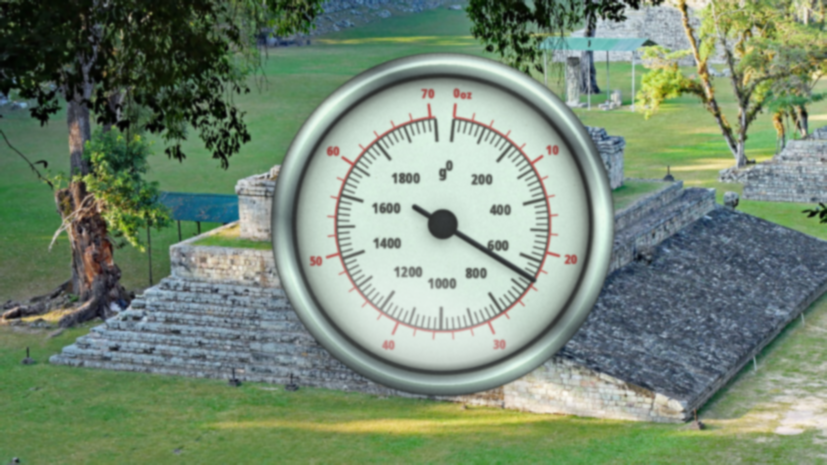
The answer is 660 g
